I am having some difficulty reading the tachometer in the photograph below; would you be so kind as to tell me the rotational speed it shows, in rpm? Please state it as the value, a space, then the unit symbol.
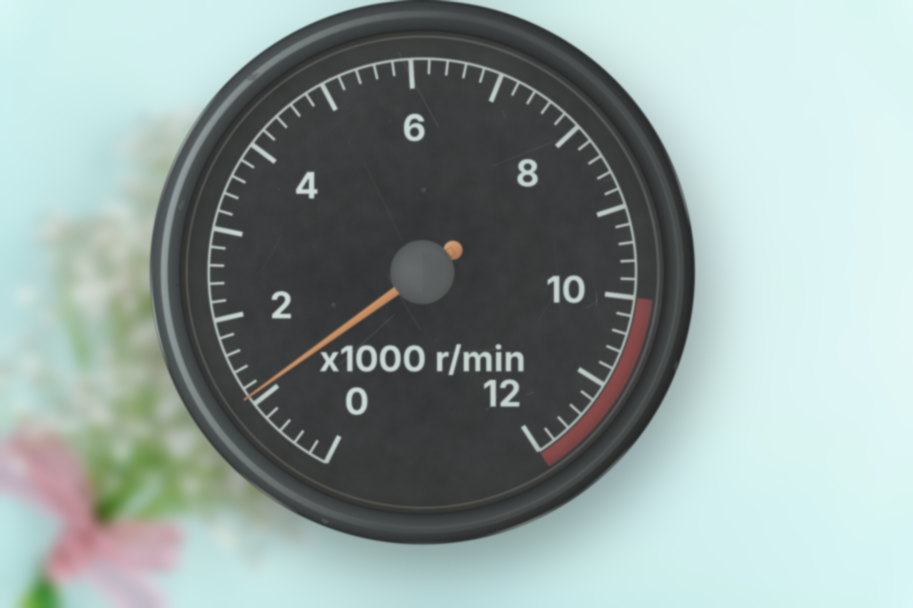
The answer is 1100 rpm
